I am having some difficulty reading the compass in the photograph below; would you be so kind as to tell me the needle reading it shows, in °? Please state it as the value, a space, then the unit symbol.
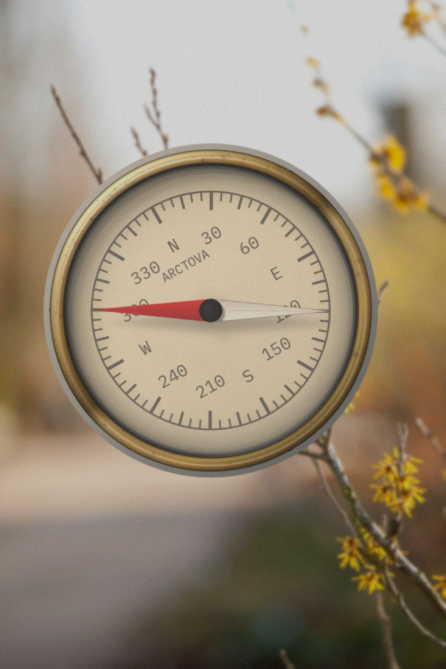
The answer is 300 °
